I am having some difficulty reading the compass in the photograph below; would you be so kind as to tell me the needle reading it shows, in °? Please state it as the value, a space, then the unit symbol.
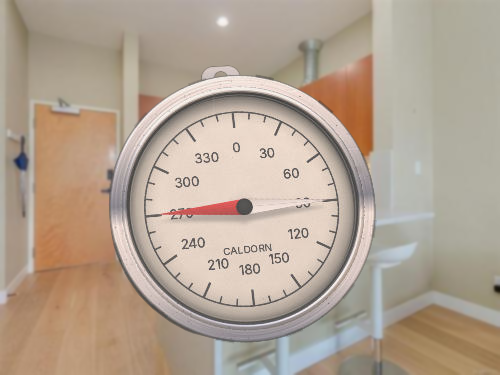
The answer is 270 °
